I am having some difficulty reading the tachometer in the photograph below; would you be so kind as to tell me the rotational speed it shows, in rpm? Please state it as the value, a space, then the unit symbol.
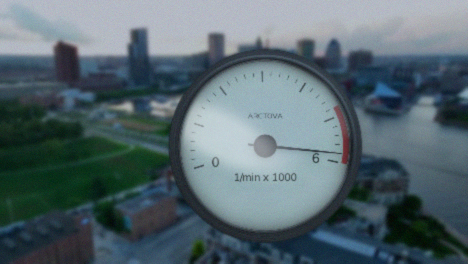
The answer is 5800 rpm
